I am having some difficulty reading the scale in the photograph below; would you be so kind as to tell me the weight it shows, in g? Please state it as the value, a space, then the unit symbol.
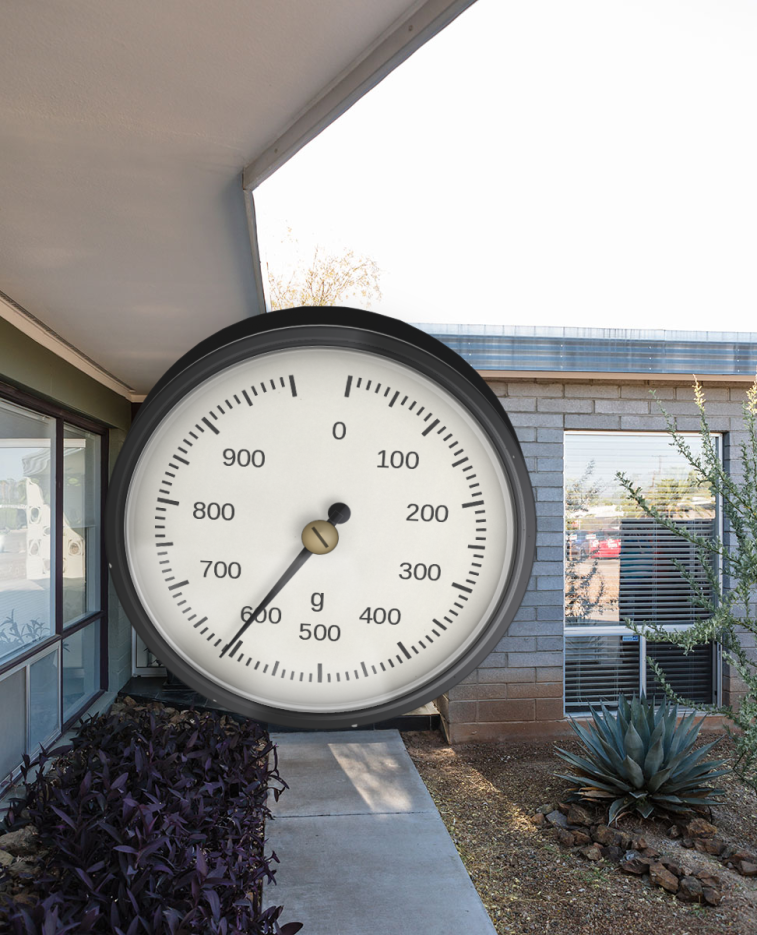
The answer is 610 g
